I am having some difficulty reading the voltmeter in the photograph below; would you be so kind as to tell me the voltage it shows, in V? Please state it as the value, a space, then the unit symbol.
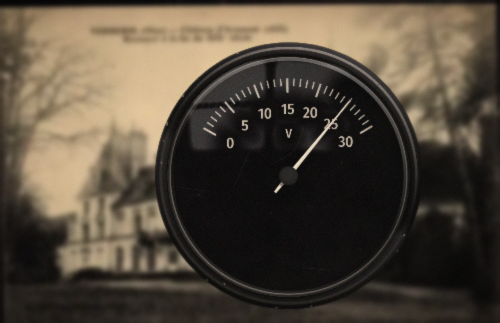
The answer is 25 V
